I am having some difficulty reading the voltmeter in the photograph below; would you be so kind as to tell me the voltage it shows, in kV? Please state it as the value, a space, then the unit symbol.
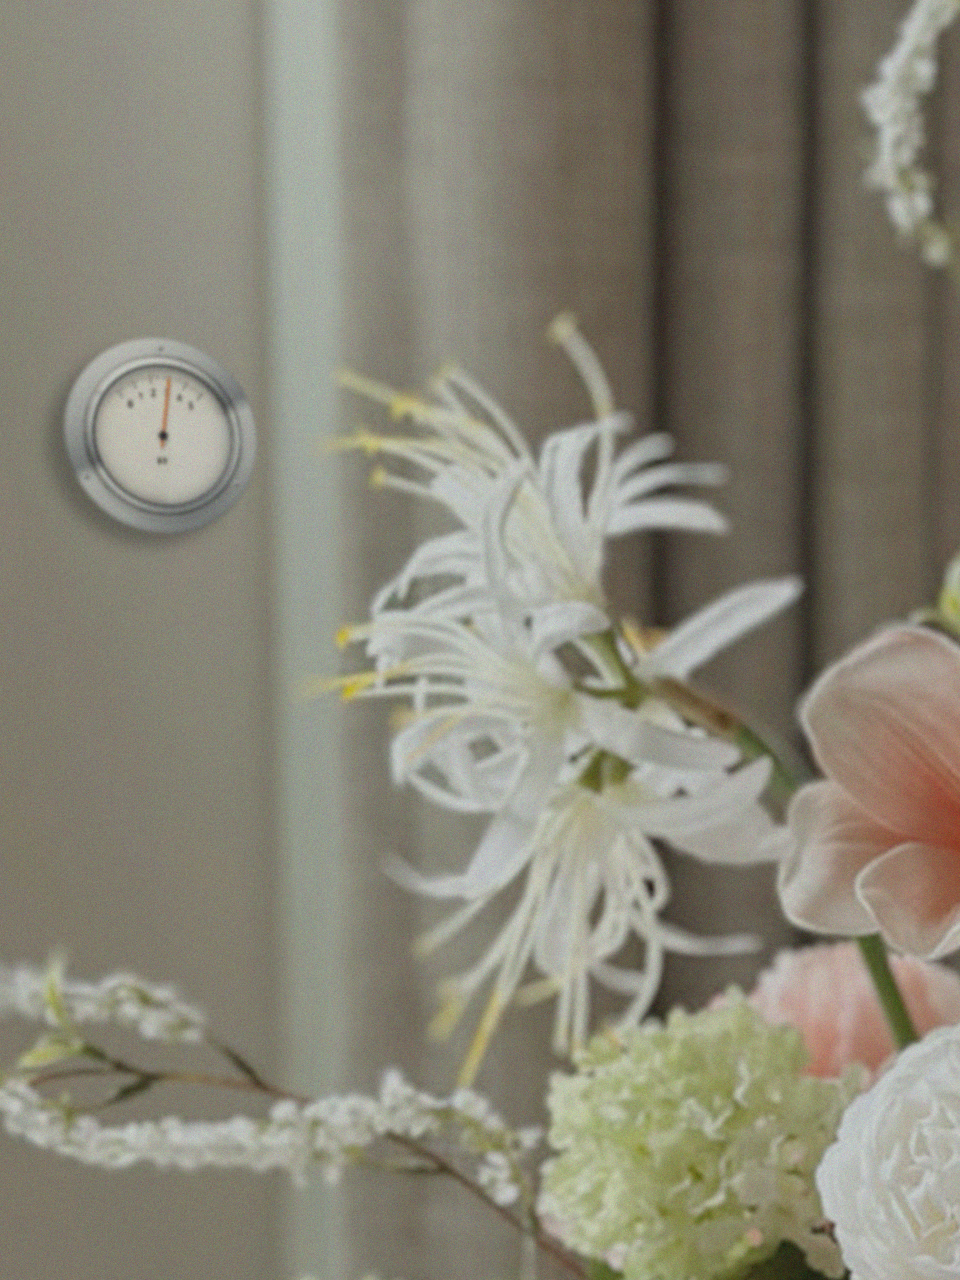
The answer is 3 kV
